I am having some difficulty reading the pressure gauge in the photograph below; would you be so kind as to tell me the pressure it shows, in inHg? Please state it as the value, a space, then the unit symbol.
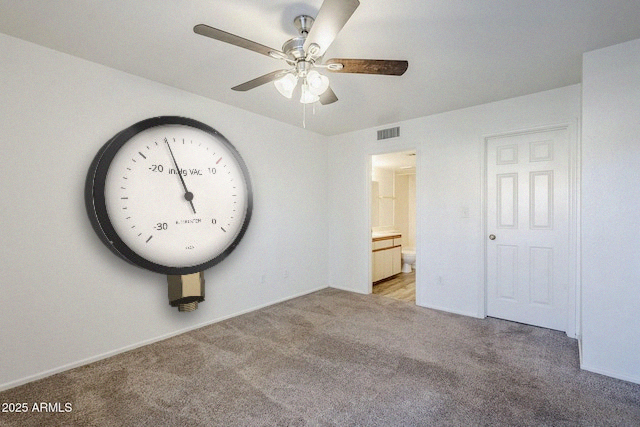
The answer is -17 inHg
